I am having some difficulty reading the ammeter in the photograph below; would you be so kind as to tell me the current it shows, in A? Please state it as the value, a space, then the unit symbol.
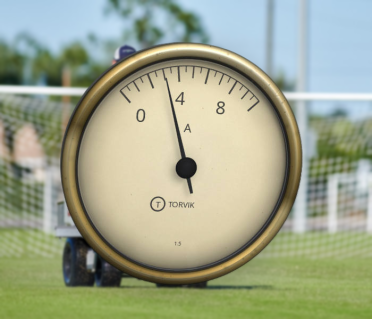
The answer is 3 A
